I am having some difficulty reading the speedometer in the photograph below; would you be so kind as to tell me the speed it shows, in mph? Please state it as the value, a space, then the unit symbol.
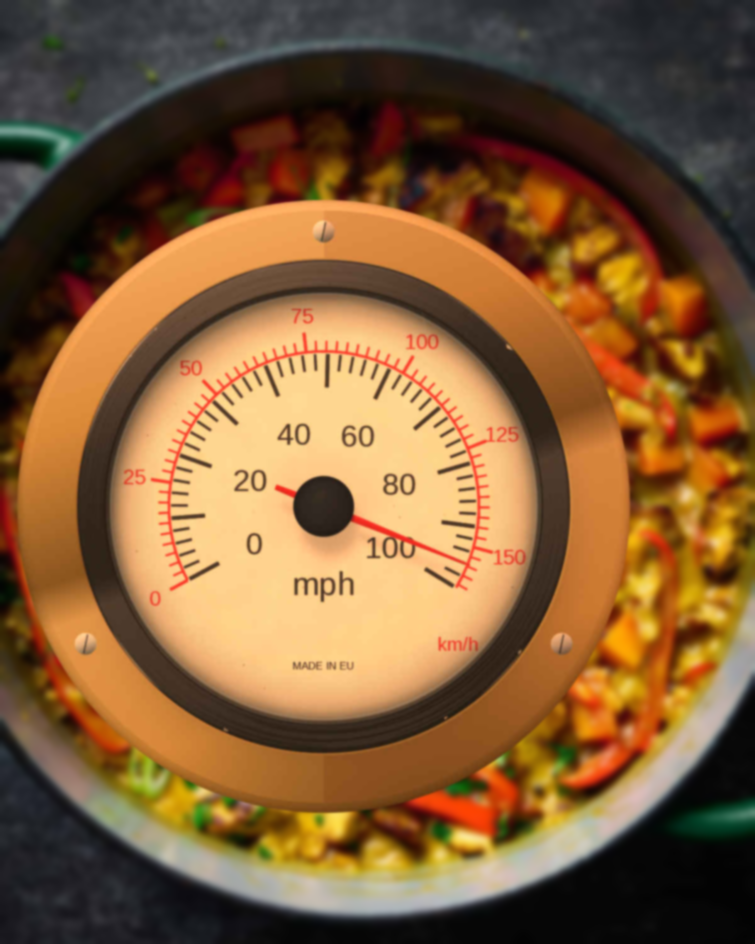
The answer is 96 mph
